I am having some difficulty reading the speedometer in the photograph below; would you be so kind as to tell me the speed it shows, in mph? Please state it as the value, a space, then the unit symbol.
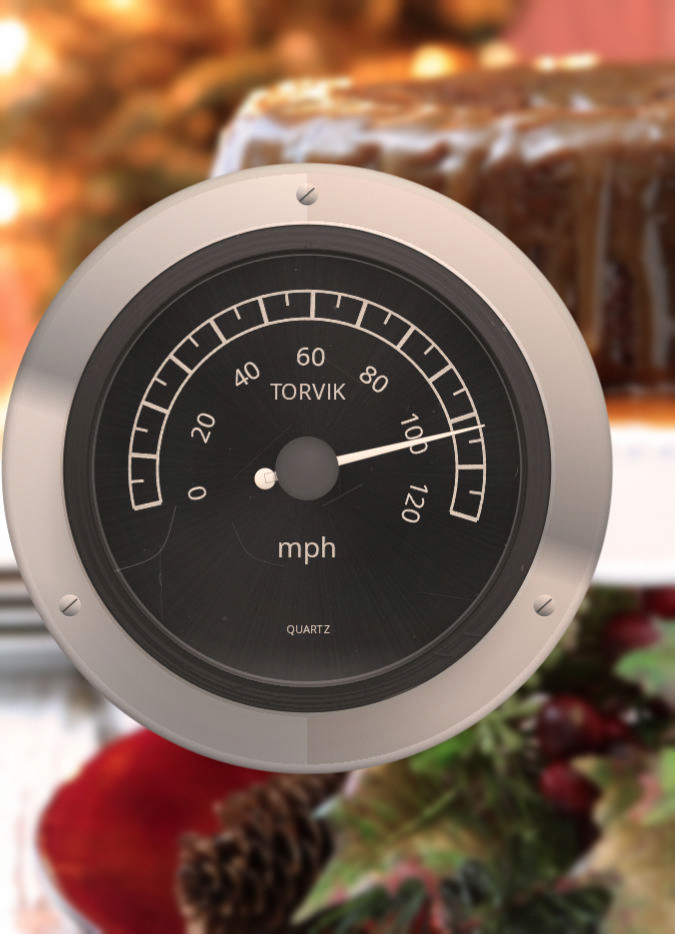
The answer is 102.5 mph
